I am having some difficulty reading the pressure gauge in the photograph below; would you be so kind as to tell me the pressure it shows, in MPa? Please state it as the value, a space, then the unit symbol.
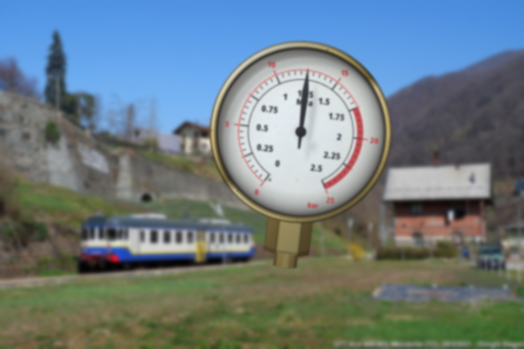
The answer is 1.25 MPa
